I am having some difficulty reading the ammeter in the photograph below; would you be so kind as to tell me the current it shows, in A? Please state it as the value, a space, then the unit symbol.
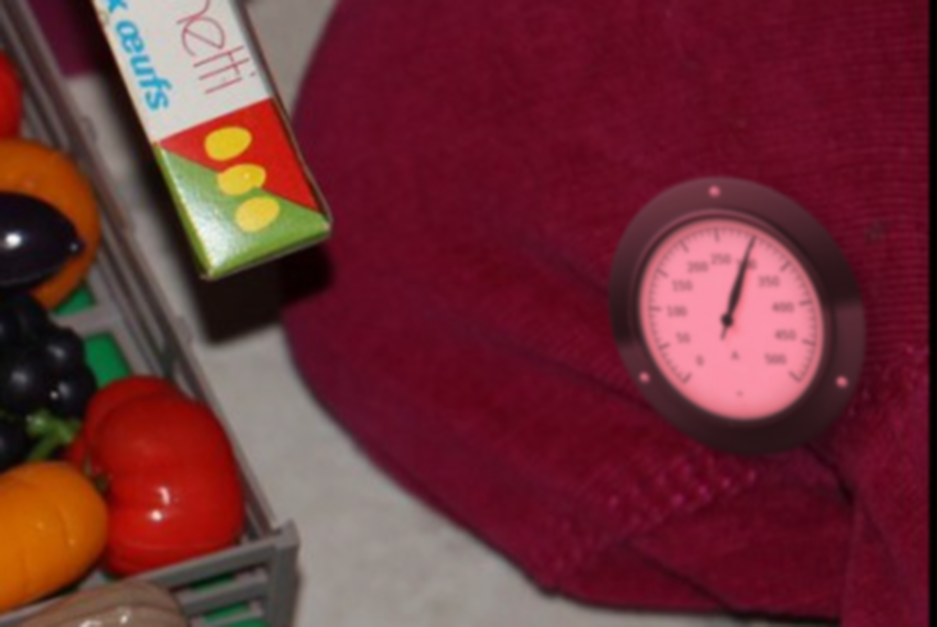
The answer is 300 A
